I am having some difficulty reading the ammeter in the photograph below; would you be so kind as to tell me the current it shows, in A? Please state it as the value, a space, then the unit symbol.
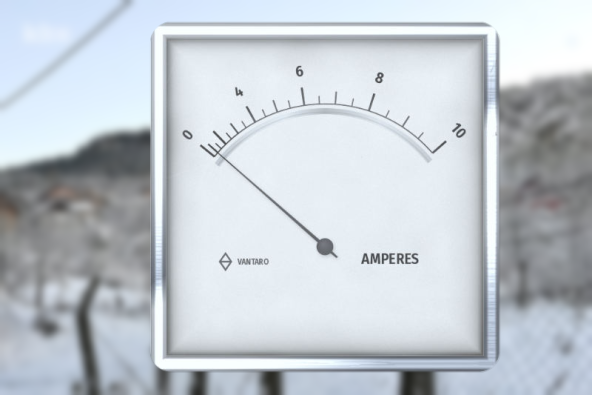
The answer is 1 A
